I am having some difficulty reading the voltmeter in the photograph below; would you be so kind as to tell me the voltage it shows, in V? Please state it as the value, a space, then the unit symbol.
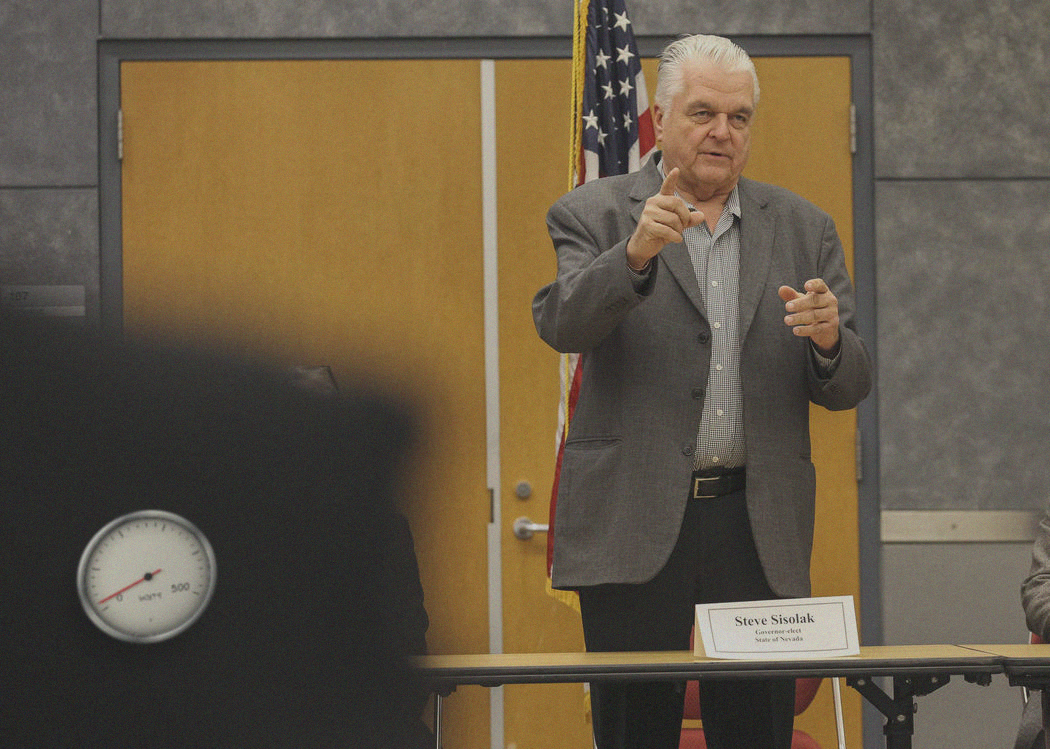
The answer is 20 V
